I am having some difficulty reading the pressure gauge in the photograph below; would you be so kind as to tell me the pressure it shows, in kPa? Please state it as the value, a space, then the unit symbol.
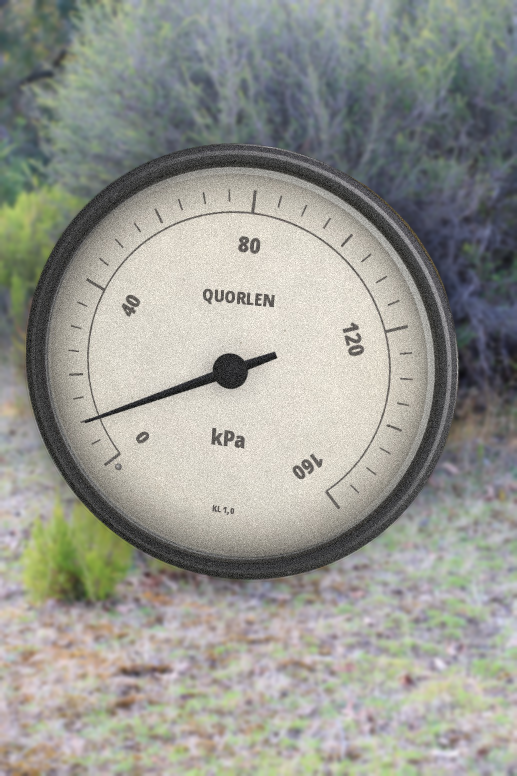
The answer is 10 kPa
